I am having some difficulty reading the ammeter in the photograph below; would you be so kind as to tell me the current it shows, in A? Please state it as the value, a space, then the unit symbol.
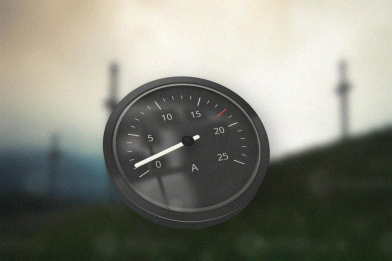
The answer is 1 A
